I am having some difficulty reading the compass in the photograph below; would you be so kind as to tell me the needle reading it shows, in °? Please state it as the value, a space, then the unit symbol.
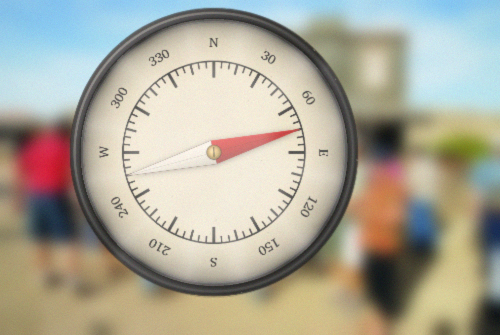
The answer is 75 °
